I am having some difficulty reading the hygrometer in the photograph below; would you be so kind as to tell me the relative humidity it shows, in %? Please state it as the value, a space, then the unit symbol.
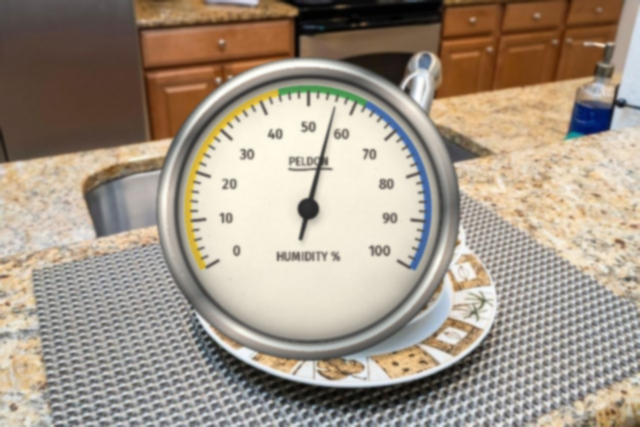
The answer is 56 %
